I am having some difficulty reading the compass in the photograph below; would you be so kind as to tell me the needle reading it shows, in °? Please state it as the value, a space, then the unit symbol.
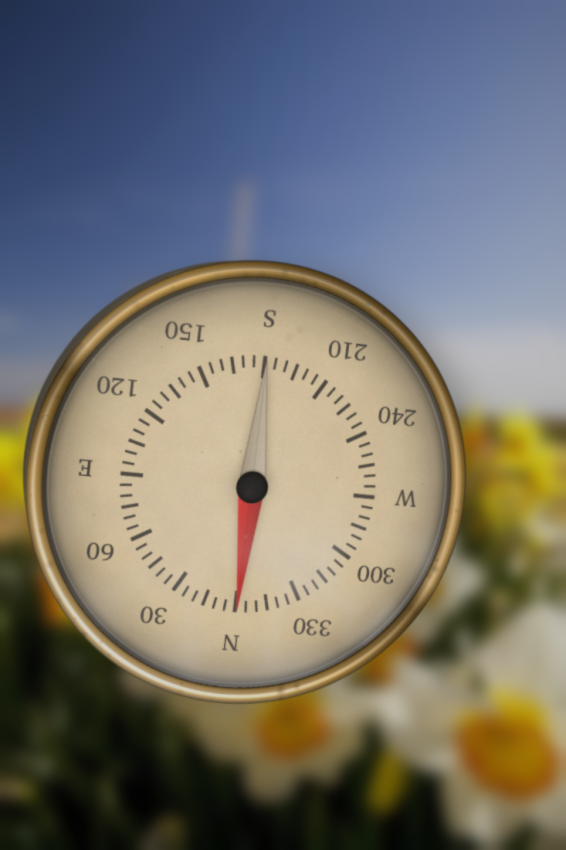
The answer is 0 °
